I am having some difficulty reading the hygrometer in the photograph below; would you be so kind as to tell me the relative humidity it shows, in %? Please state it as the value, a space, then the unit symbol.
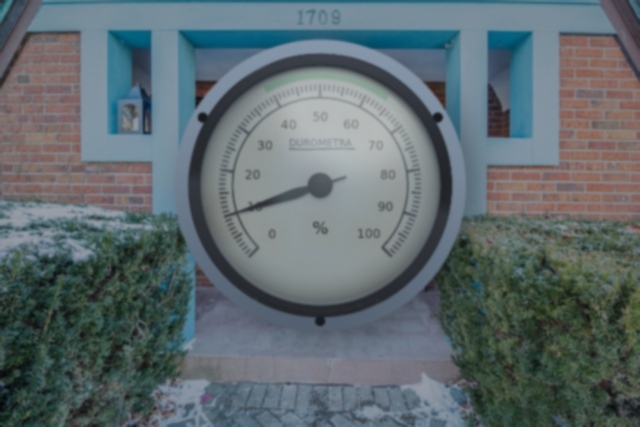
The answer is 10 %
